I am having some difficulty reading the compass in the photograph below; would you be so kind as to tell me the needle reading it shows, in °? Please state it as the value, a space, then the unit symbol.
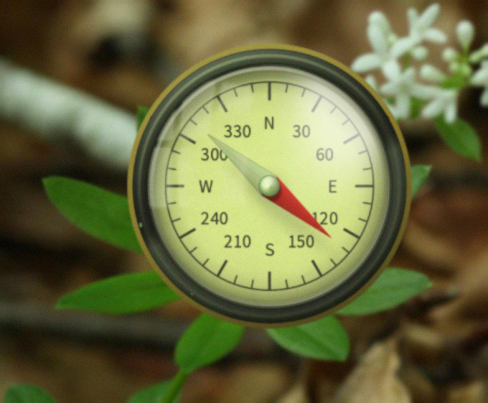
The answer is 130 °
